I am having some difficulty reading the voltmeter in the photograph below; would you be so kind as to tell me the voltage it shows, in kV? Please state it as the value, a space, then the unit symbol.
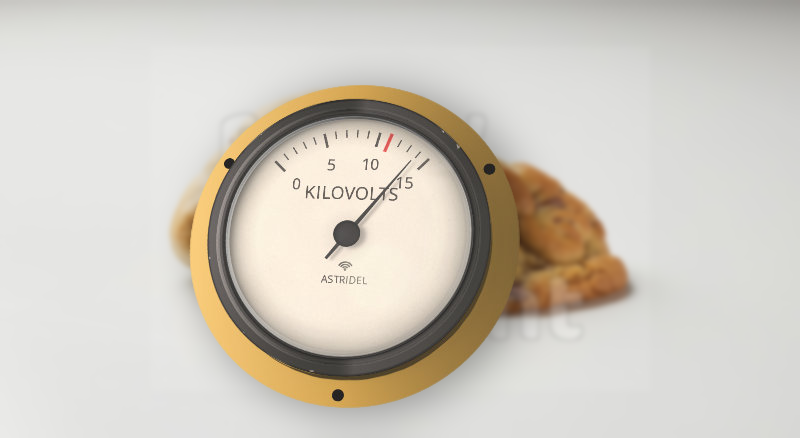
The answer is 14 kV
